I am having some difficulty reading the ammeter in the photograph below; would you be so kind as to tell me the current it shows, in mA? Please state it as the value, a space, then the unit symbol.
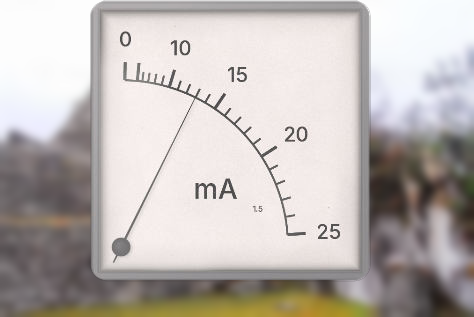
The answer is 13 mA
